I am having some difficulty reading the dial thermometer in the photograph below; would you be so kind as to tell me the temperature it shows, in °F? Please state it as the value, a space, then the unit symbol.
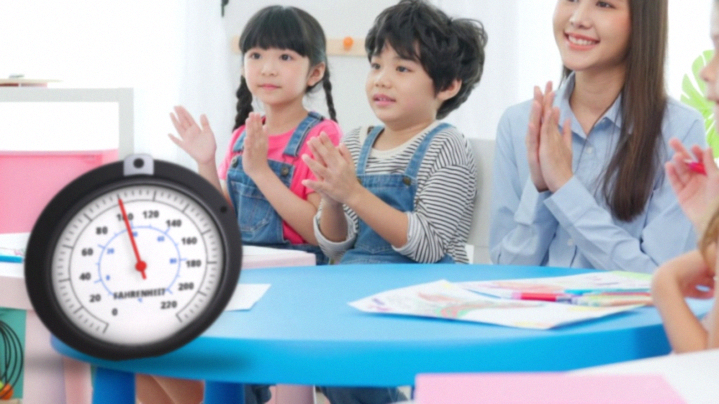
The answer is 100 °F
